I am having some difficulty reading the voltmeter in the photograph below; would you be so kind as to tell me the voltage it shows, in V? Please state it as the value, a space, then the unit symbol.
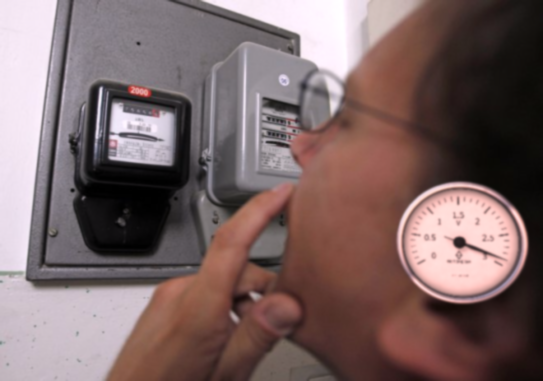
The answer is 2.9 V
